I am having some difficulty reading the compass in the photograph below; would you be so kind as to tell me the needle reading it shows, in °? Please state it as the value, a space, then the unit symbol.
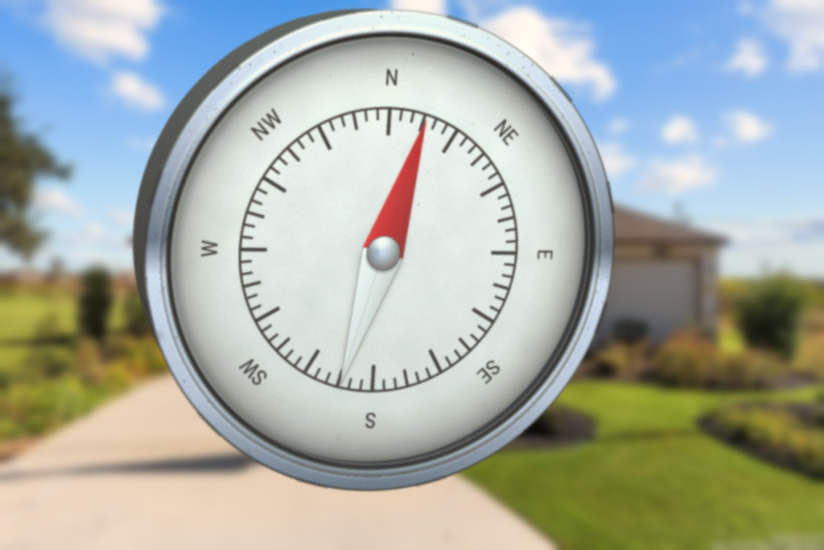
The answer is 15 °
